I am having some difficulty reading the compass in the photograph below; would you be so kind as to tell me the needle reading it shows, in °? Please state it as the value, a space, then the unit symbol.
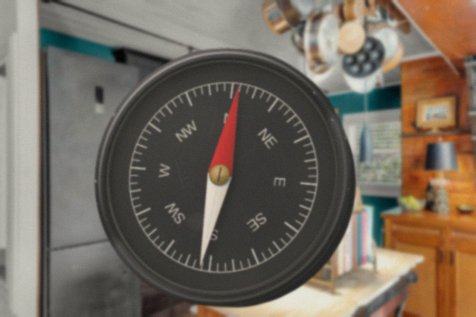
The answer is 5 °
